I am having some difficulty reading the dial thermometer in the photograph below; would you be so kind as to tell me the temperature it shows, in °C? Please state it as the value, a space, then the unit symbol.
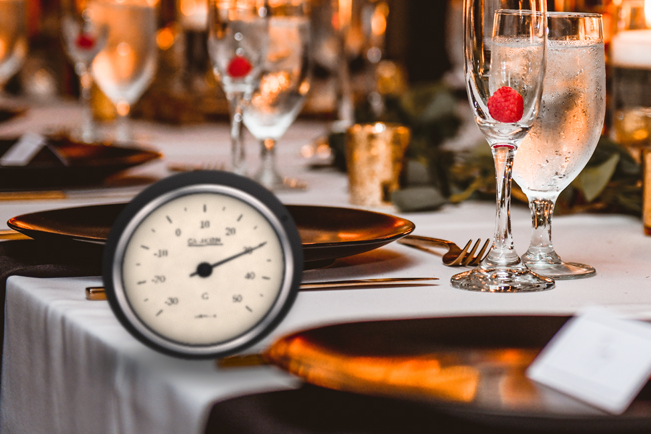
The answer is 30 °C
